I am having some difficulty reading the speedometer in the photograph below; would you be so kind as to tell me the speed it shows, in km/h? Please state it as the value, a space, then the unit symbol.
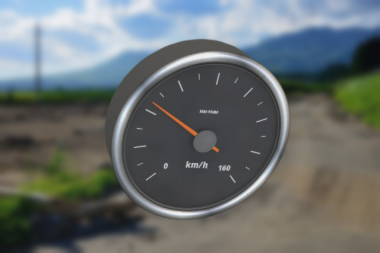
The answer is 45 km/h
